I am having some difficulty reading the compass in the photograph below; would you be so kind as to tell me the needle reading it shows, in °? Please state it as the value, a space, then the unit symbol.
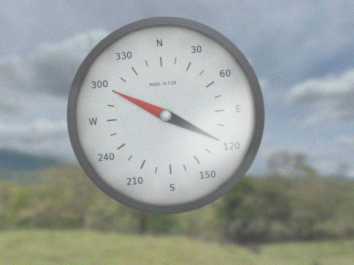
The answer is 300 °
